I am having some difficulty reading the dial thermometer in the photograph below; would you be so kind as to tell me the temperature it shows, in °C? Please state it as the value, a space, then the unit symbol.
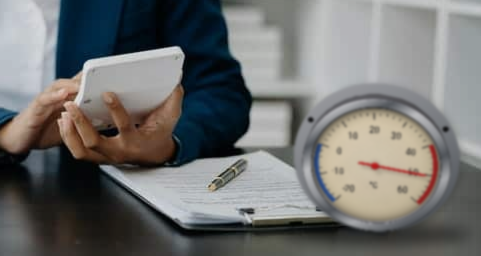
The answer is 50 °C
